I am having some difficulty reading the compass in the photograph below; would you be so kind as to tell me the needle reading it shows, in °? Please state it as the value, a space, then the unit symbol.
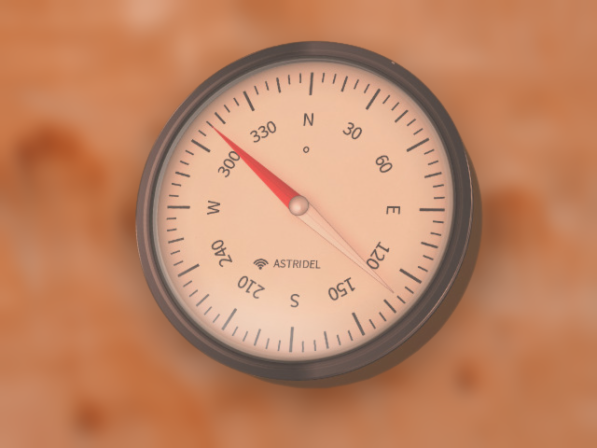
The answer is 310 °
